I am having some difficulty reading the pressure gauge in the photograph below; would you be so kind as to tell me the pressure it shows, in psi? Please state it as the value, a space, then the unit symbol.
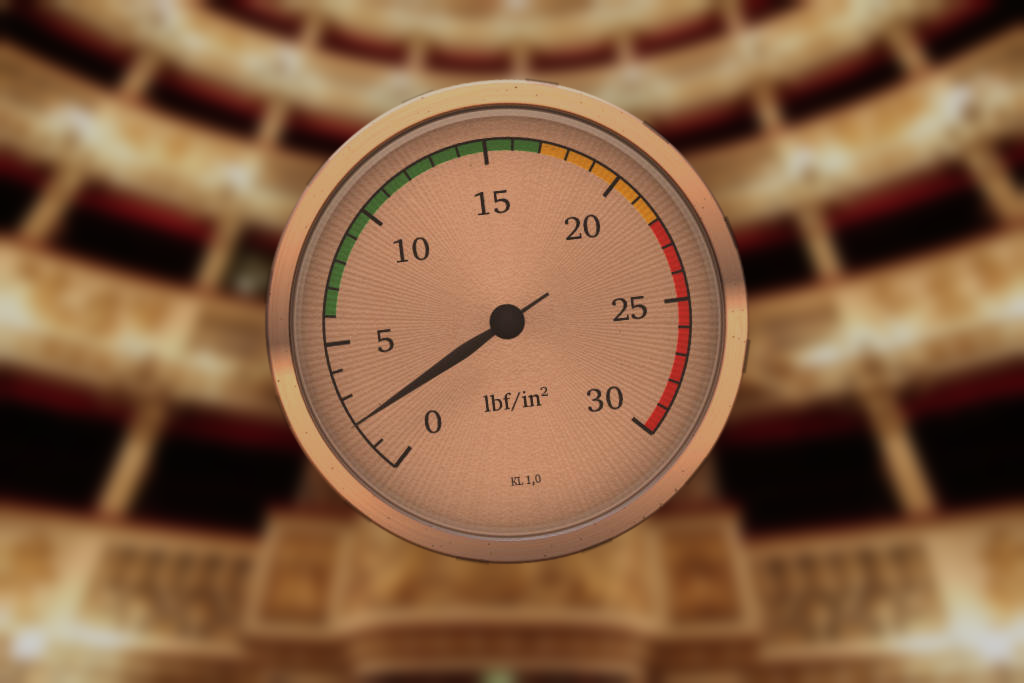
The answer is 2 psi
